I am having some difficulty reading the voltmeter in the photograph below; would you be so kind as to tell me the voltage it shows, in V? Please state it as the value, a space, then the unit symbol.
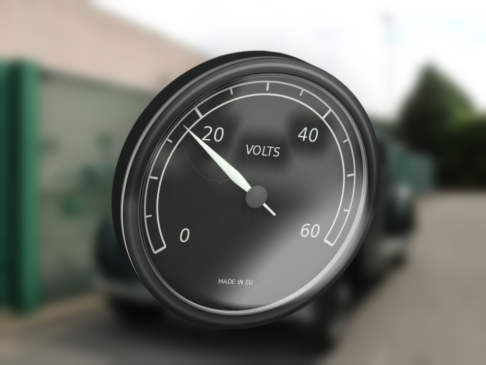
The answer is 17.5 V
